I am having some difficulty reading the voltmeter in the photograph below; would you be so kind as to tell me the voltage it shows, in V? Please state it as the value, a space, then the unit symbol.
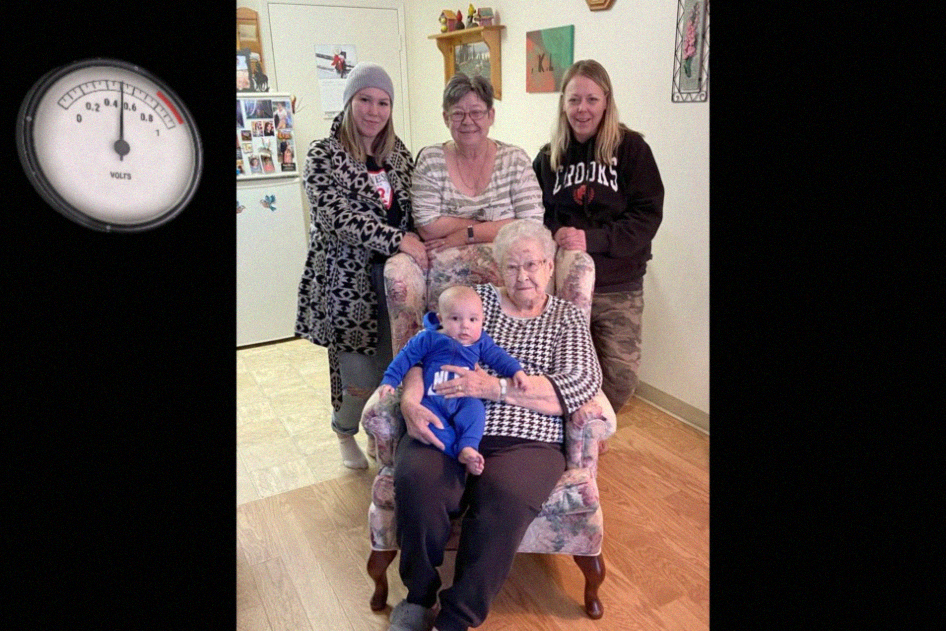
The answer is 0.5 V
